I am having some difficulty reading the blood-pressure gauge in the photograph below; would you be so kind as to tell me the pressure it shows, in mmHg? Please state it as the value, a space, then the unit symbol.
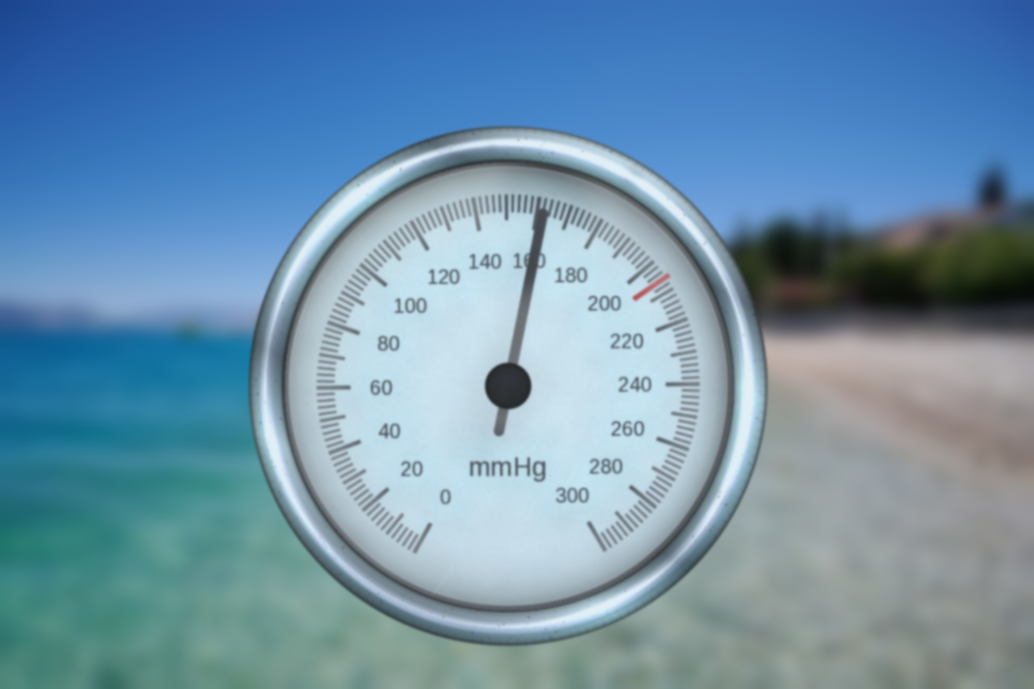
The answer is 162 mmHg
